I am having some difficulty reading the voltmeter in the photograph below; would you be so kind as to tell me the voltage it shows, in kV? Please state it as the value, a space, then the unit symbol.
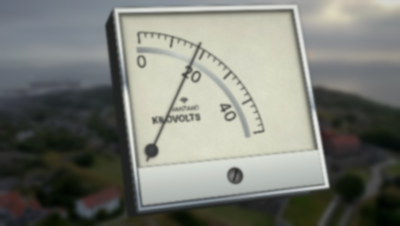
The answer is 18 kV
